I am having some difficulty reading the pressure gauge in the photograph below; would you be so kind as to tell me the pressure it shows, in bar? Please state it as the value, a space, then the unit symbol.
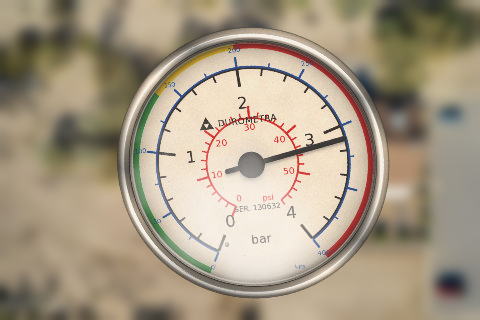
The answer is 3.1 bar
